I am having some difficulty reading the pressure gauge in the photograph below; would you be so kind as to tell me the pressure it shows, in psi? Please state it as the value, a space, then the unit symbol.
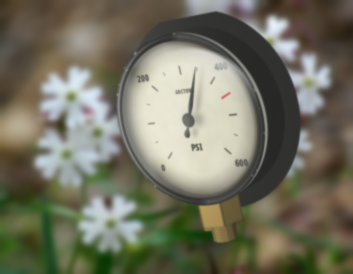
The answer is 350 psi
